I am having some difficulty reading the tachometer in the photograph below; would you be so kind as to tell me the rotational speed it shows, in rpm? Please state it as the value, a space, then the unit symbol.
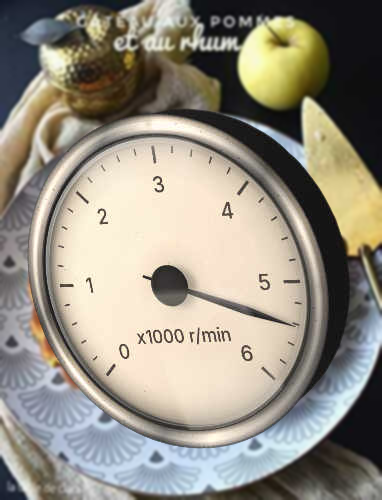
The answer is 5400 rpm
